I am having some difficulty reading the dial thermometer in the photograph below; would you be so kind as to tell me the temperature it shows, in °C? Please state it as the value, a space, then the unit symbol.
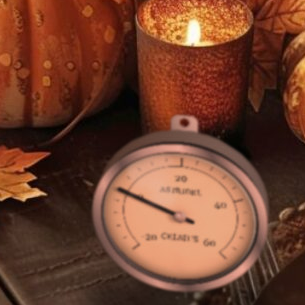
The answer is 0 °C
